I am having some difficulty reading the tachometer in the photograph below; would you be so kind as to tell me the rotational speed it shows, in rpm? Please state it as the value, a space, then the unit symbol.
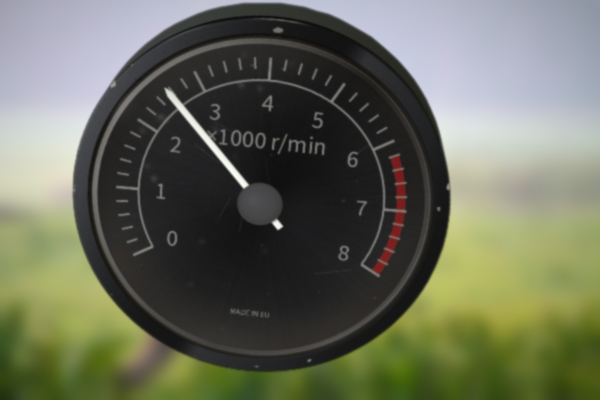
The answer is 2600 rpm
